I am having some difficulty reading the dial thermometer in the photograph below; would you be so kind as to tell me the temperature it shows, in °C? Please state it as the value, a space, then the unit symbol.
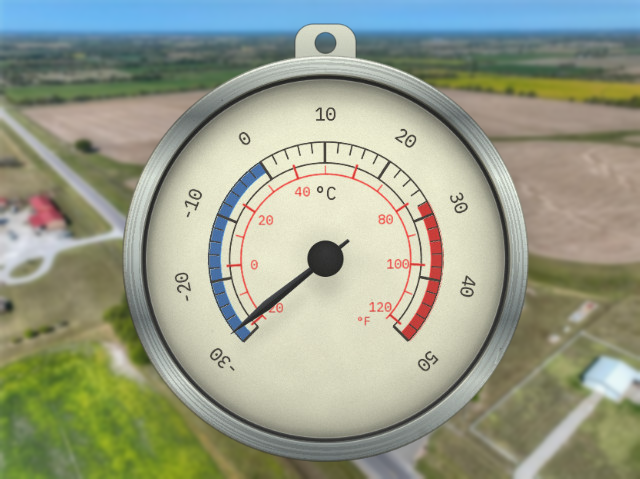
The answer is -28 °C
